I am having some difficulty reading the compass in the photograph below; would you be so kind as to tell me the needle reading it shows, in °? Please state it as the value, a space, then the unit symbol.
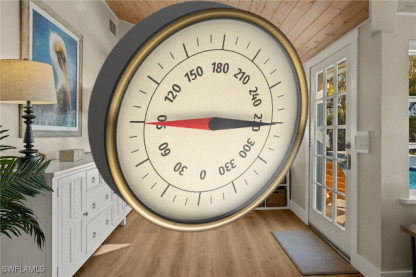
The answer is 90 °
